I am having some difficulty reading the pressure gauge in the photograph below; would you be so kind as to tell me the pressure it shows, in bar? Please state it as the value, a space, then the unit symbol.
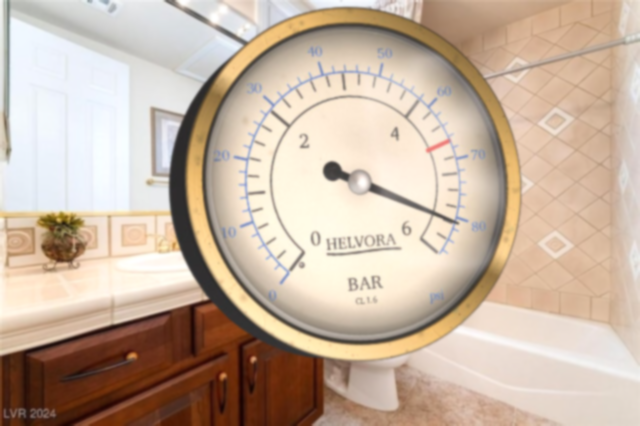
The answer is 5.6 bar
